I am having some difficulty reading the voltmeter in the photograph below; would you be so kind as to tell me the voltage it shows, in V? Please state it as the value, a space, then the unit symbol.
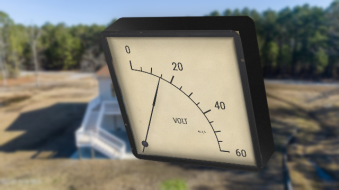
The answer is 15 V
